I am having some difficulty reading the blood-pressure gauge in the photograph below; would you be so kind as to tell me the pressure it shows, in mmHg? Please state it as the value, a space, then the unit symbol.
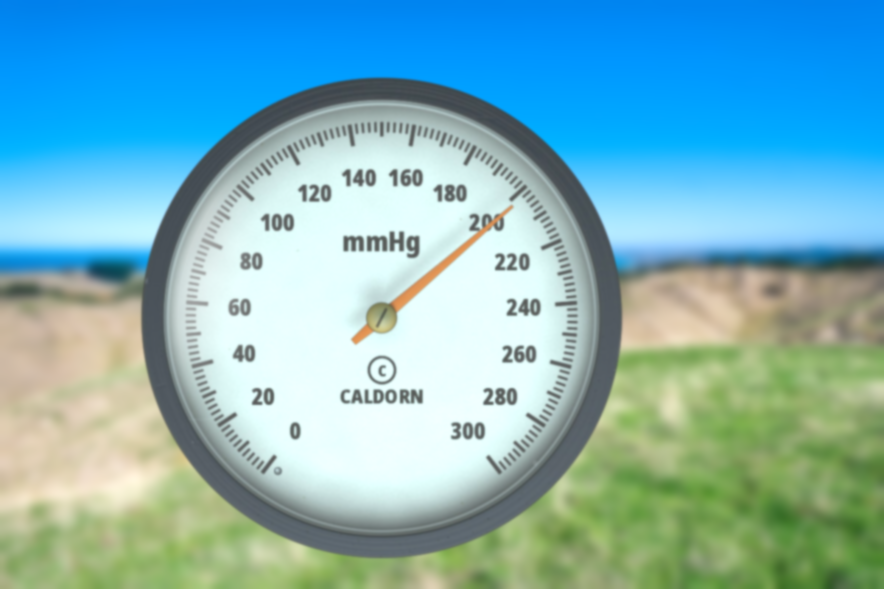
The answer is 202 mmHg
